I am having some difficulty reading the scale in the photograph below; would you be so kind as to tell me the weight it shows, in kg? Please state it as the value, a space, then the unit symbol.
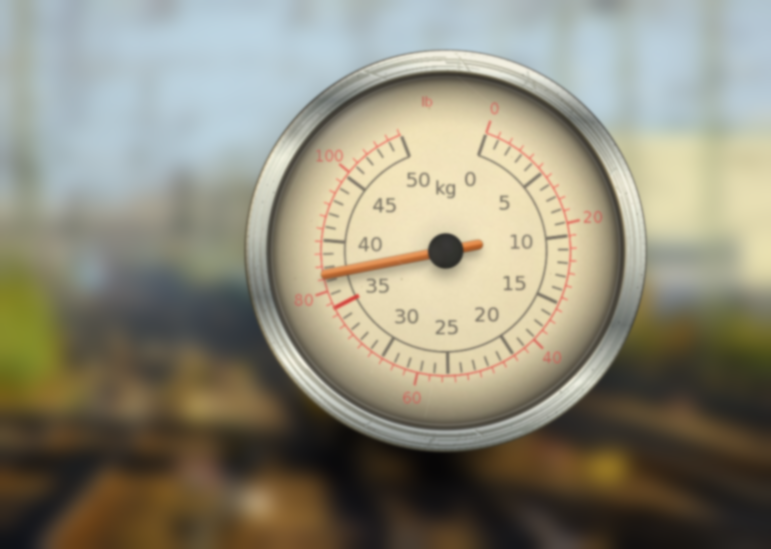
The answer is 37.5 kg
